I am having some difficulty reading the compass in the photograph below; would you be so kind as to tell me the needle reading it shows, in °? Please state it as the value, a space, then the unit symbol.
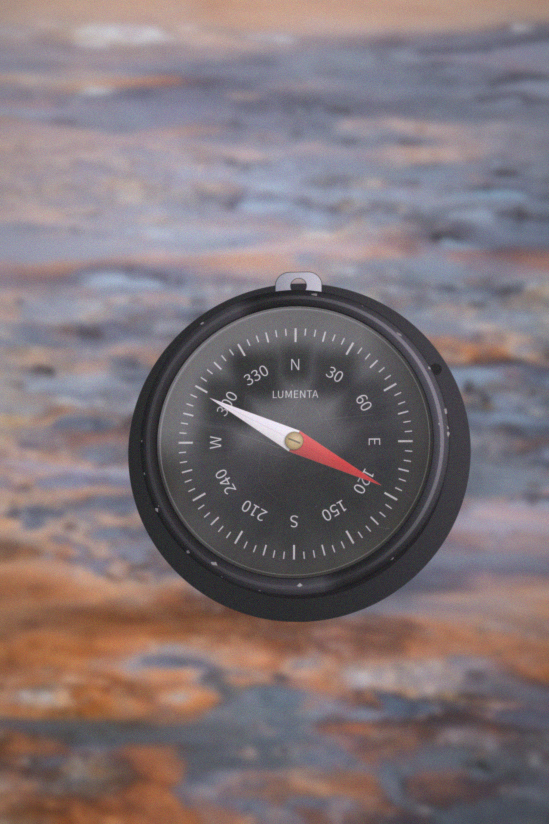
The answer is 117.5 °
